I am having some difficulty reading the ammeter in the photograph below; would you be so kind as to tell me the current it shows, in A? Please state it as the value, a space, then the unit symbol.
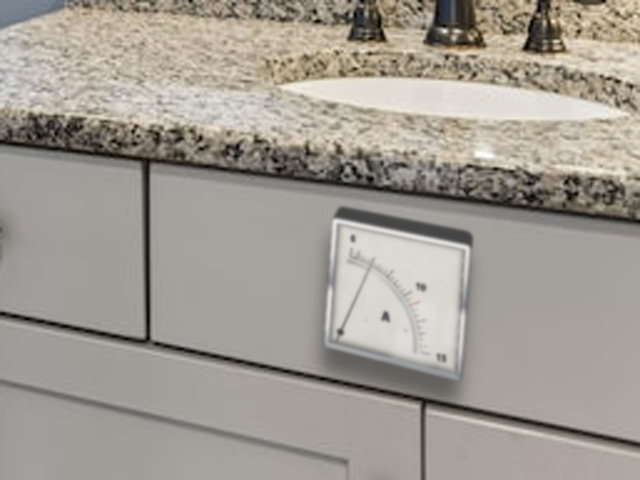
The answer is 5 A
